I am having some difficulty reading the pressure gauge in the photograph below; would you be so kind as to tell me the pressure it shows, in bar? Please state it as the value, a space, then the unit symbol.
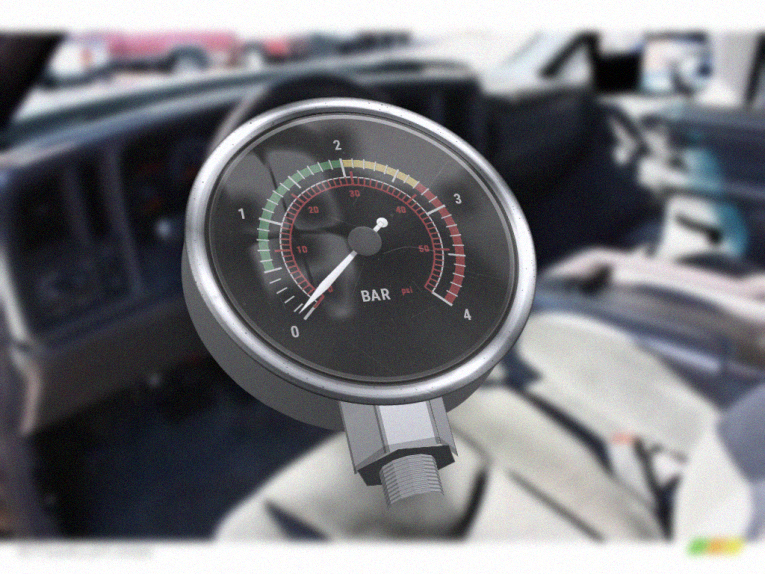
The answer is 0.05 bar
